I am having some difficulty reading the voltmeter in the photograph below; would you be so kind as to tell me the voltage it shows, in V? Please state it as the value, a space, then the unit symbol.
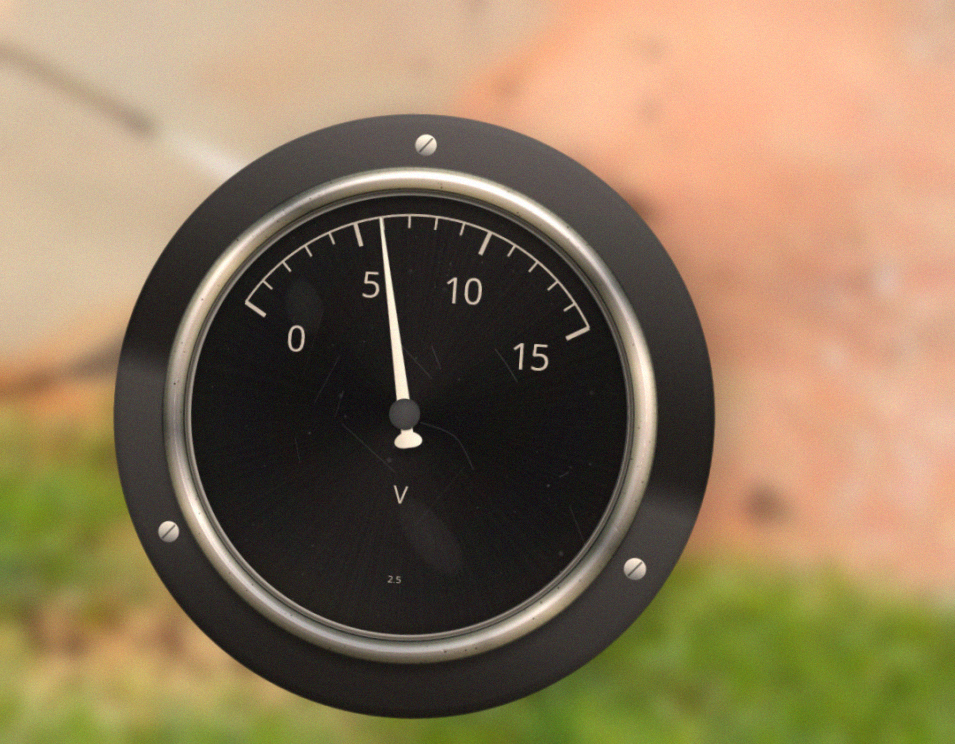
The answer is 6 V
